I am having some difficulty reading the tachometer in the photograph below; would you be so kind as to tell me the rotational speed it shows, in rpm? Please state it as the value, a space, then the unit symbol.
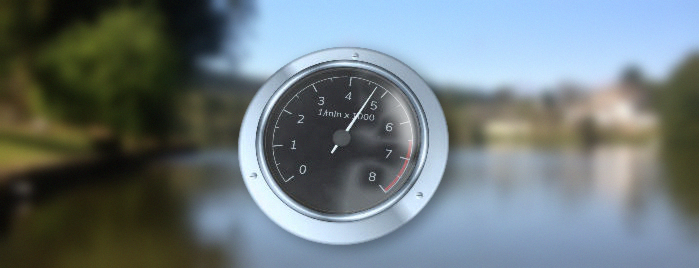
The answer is 4750 rpm
